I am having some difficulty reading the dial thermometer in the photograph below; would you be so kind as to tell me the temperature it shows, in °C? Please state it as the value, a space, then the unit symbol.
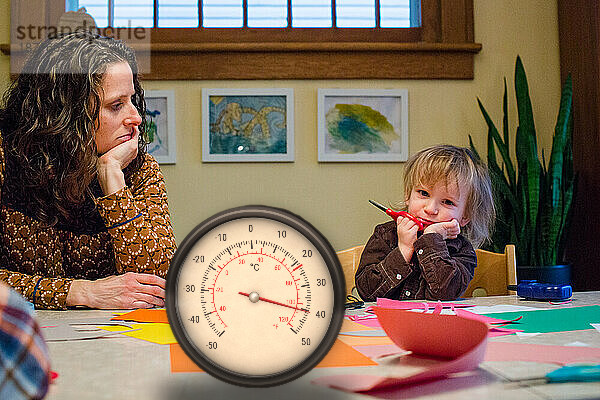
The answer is 40 °C
